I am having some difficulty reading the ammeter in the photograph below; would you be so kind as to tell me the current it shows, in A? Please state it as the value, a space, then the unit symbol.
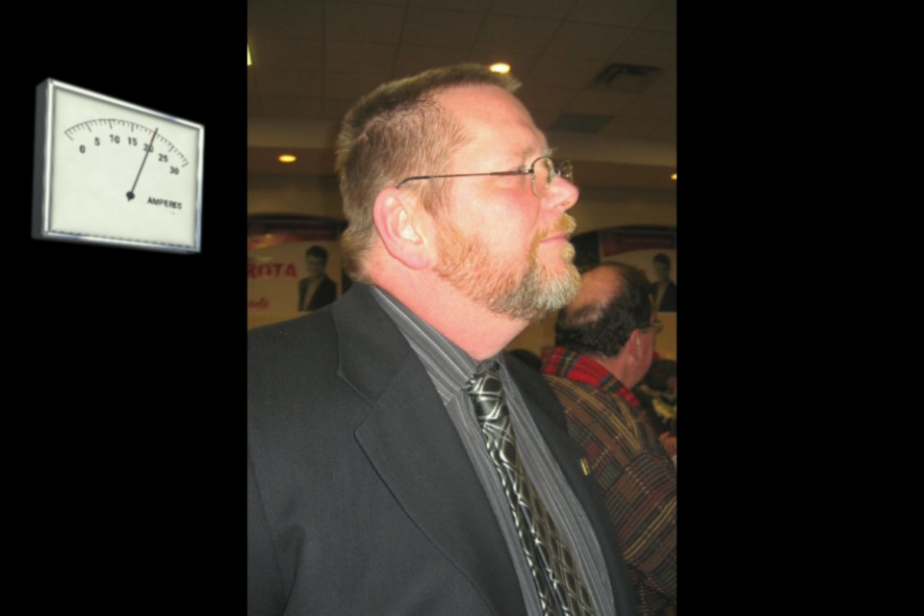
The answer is 20 A
